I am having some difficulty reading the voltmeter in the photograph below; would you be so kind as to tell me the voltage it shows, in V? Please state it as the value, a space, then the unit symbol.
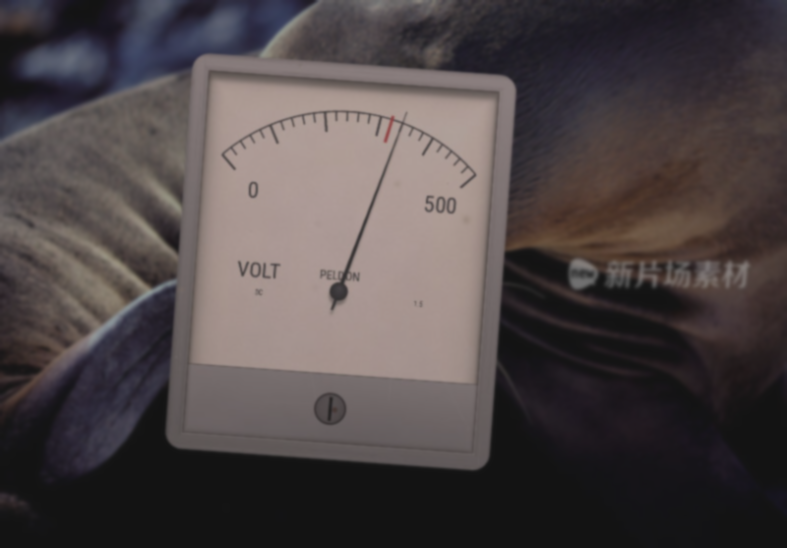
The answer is 340 V
